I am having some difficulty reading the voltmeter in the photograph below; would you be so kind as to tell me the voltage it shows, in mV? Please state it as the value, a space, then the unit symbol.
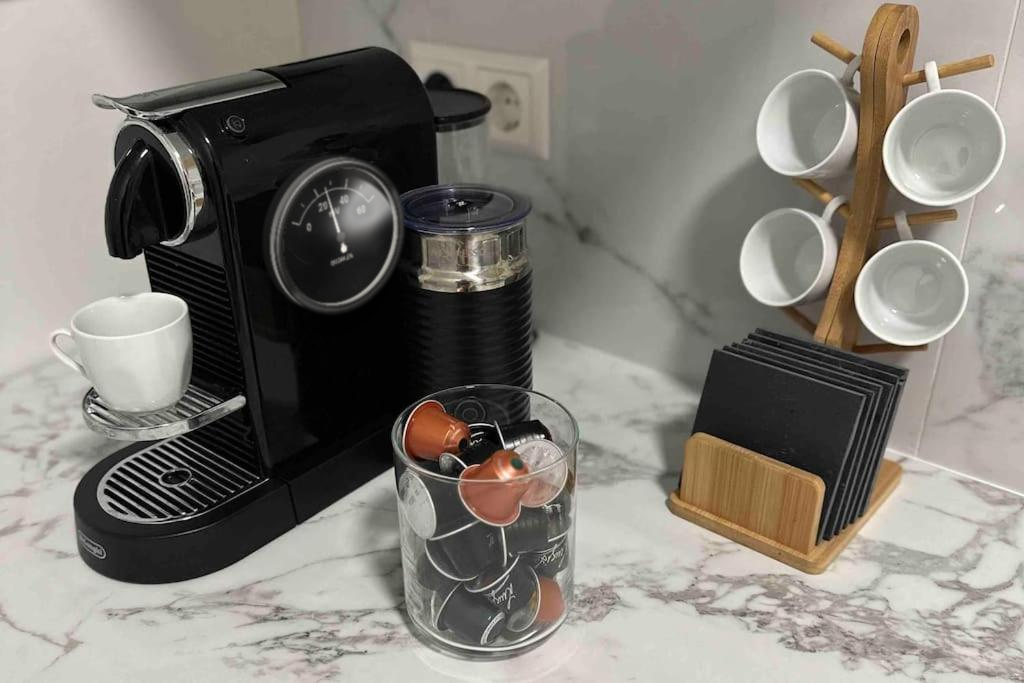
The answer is 25 mV
